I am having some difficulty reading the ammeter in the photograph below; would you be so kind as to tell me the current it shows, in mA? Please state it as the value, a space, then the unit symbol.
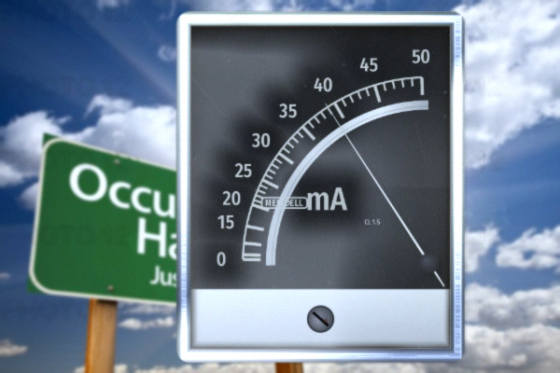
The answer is 39 mA
